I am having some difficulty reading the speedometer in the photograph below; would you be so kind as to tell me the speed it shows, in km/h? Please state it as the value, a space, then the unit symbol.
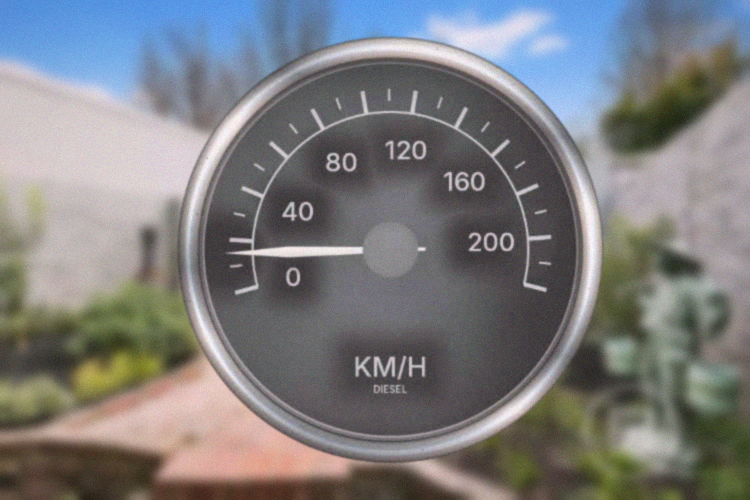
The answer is 15 km/h
